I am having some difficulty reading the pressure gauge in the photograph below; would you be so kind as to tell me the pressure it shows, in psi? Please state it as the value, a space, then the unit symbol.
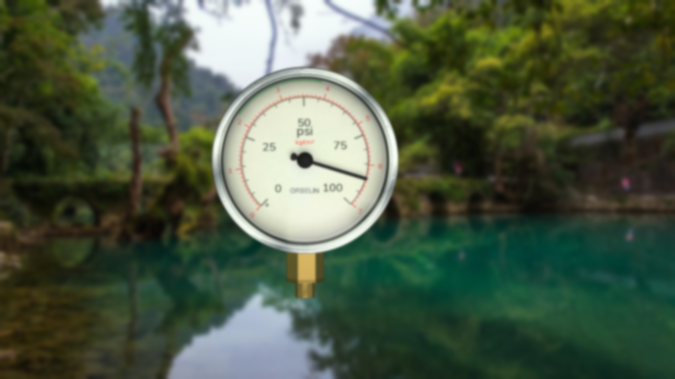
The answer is 90 psi
